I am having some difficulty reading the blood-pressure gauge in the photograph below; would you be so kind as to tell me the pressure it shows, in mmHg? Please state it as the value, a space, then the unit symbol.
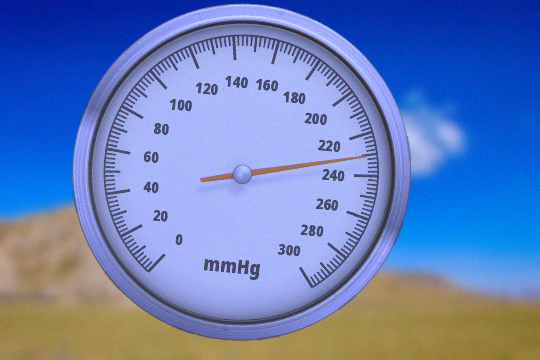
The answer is 230 mmHg
